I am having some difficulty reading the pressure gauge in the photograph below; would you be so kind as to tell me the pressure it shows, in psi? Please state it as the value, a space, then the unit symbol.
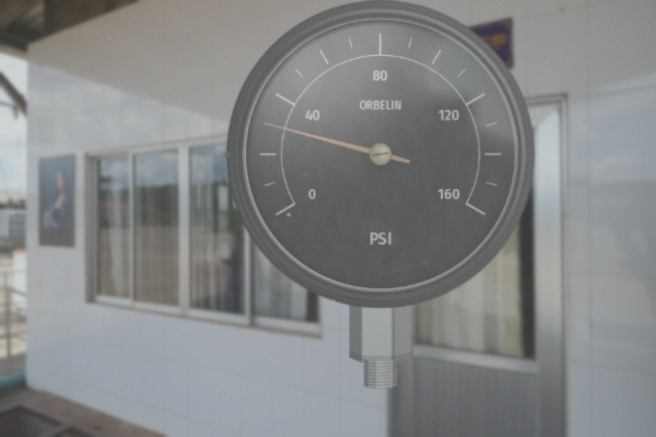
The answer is 30 psi
